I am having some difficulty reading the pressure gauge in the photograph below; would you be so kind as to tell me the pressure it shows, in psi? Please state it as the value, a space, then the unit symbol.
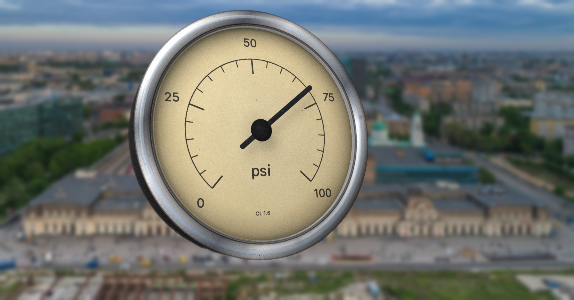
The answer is 70 psi
